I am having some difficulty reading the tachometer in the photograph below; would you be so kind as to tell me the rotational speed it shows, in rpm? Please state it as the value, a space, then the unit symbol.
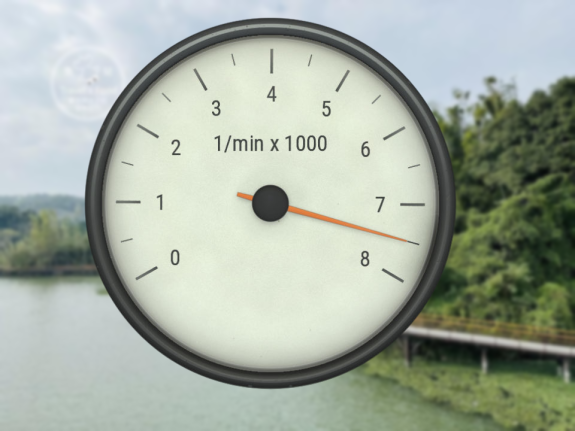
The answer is 7500 rpm
